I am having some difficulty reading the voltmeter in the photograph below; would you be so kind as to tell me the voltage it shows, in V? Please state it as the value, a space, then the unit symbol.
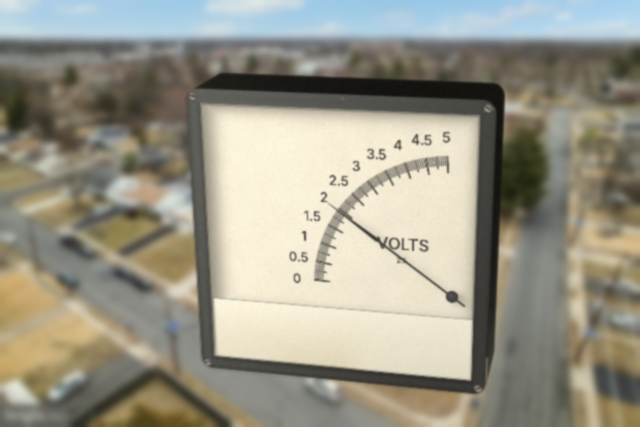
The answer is 2 V
